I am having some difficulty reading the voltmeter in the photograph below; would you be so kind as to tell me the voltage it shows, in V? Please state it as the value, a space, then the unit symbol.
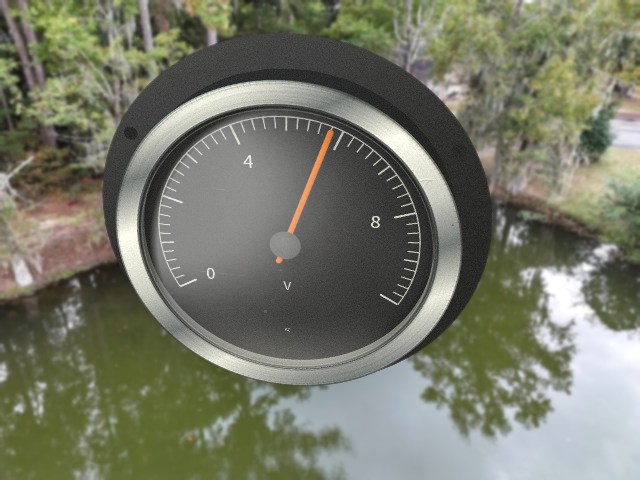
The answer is 5.8 V
